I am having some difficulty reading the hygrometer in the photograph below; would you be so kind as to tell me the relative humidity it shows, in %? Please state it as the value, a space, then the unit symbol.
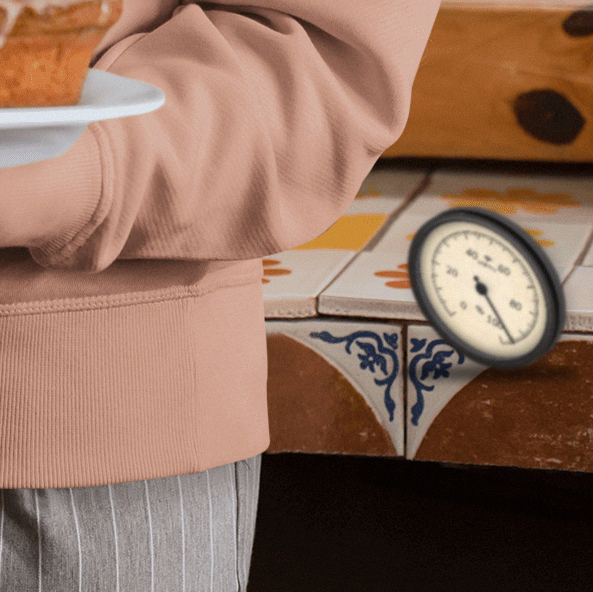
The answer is 95 %
